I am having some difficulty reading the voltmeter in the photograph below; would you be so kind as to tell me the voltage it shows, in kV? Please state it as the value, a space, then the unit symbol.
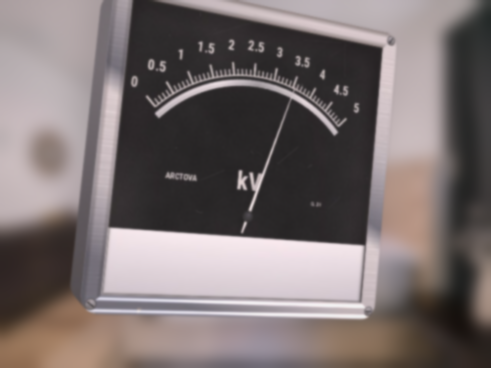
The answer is 3.5 kV
